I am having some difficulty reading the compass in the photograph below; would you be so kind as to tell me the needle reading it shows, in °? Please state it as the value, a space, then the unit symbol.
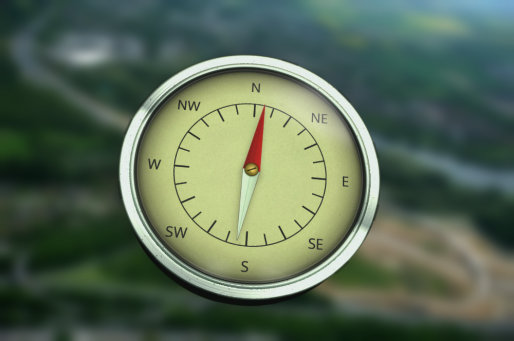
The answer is 7.5 °
